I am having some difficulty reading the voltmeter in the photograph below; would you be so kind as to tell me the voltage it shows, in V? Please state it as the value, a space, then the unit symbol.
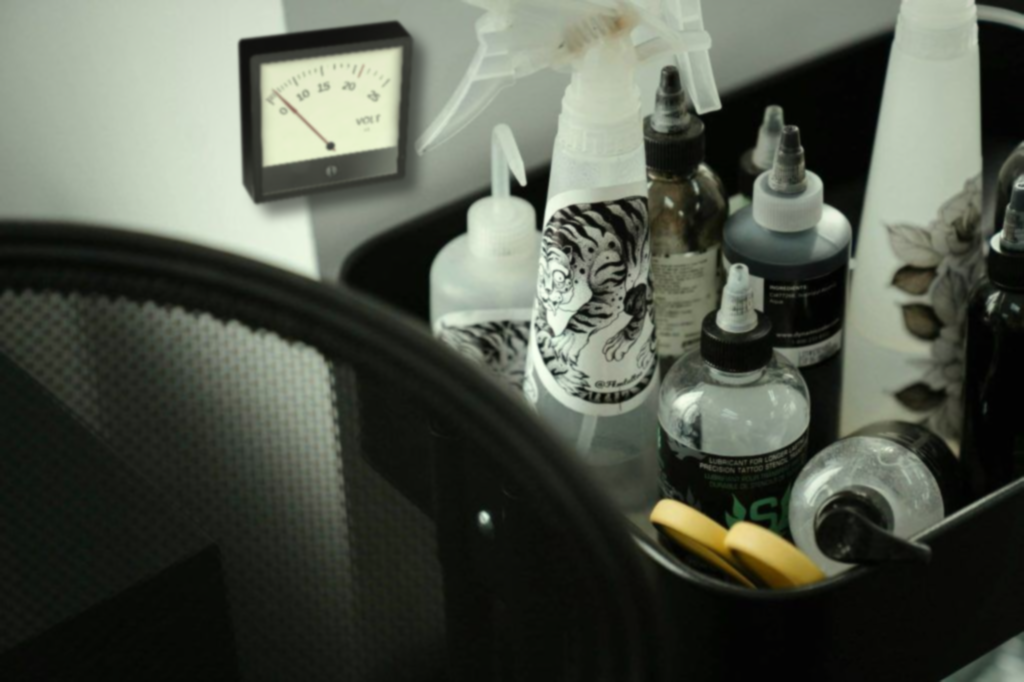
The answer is 5 V
